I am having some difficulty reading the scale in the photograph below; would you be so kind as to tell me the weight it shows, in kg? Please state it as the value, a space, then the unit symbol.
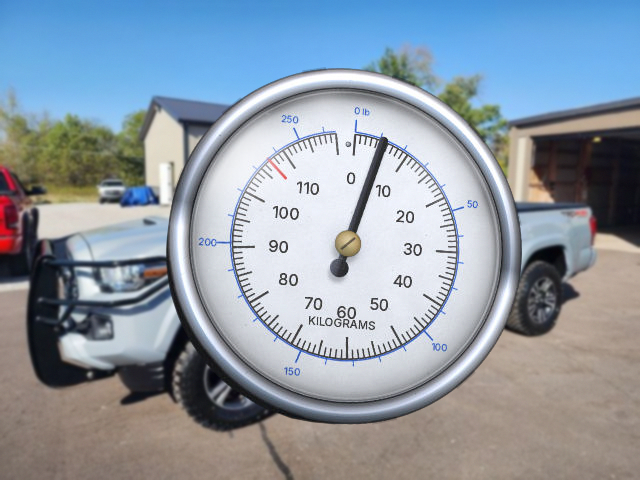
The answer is 5 kg
